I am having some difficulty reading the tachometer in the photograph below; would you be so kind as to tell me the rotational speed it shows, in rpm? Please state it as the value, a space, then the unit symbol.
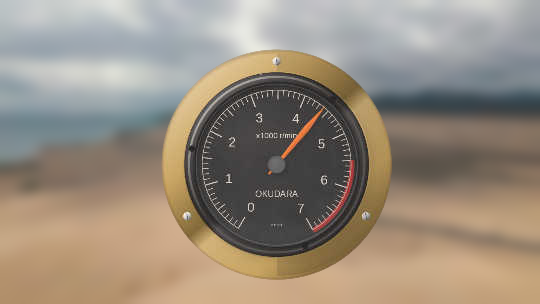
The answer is 4400 rpm
